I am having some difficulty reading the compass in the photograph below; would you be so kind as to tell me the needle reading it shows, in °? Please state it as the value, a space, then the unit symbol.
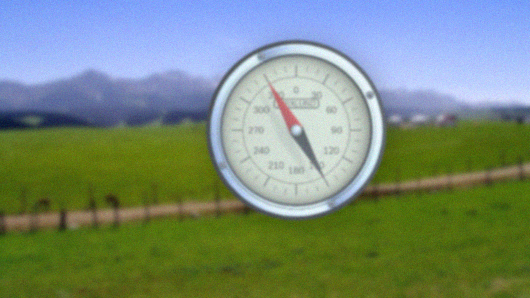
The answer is 330 °
